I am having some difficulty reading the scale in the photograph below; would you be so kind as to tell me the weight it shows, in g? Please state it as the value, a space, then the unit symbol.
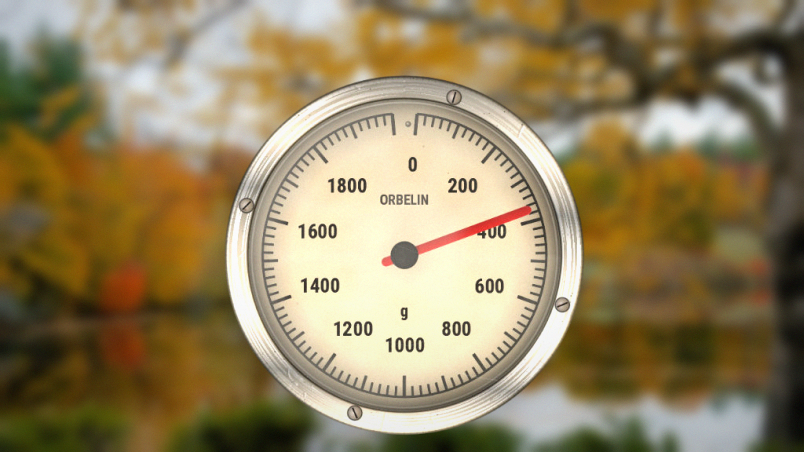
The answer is 370 g
